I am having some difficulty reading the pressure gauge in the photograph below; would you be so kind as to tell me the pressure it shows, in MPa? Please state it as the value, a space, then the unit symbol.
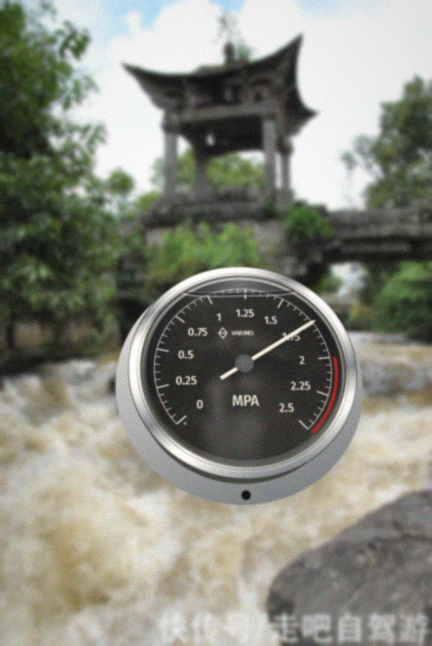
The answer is 1.75 MPa
